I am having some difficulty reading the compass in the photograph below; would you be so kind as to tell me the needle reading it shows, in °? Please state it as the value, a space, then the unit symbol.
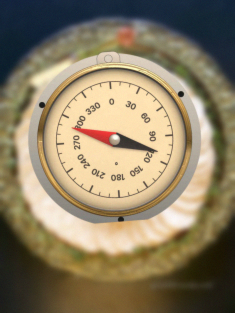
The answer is 290 °
